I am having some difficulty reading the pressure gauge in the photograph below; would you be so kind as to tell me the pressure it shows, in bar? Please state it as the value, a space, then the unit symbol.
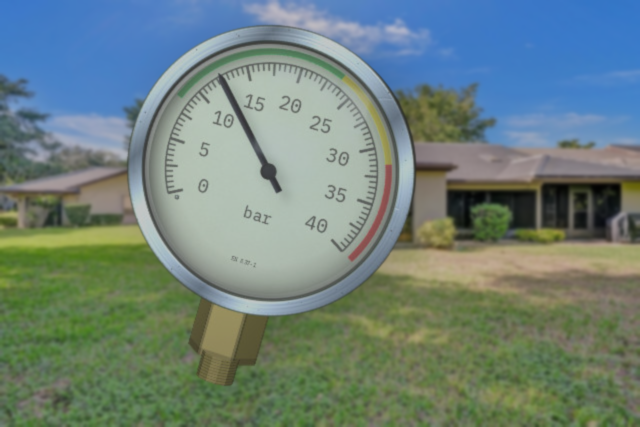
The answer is 12.5 bar
